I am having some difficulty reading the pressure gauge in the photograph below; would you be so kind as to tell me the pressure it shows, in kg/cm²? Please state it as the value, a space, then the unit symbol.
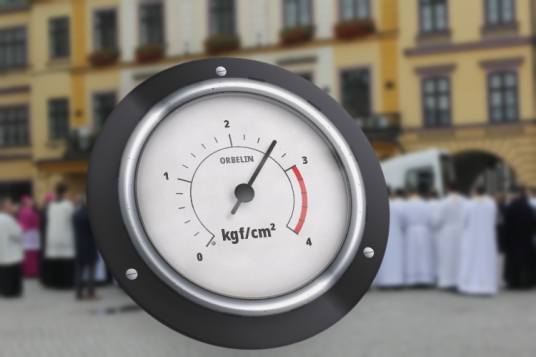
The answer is 2.6 kg/cm²
